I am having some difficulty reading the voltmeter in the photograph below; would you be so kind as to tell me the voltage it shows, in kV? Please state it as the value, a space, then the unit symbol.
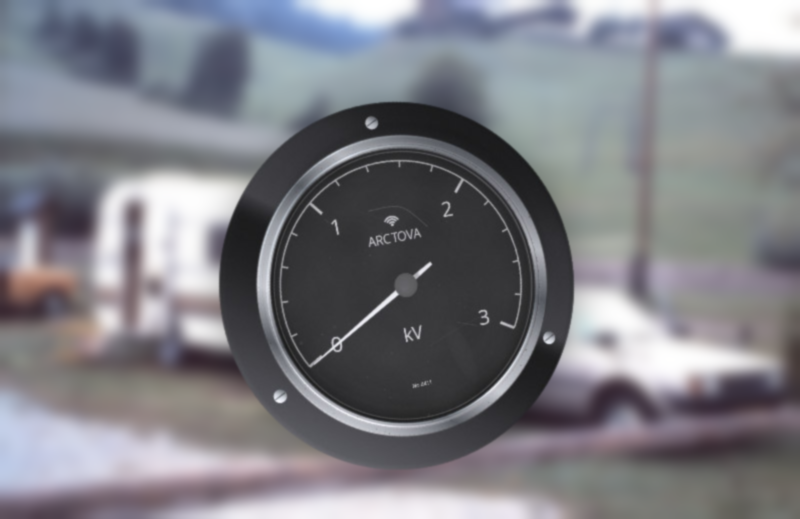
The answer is 0 kV
